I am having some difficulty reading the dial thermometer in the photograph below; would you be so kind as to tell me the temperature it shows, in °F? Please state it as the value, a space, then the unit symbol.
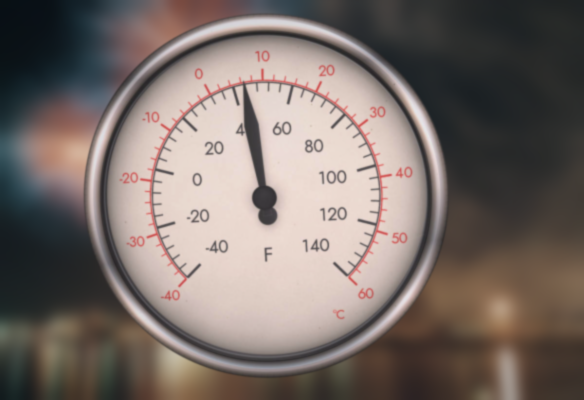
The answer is 44 °F
